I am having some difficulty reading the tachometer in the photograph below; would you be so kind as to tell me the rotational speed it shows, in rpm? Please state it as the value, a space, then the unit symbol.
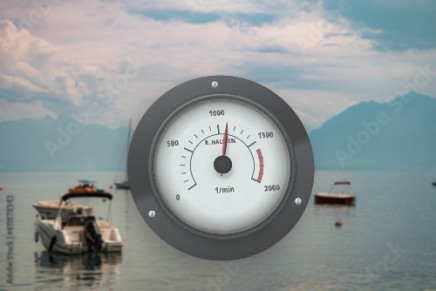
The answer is 1100 rpm
